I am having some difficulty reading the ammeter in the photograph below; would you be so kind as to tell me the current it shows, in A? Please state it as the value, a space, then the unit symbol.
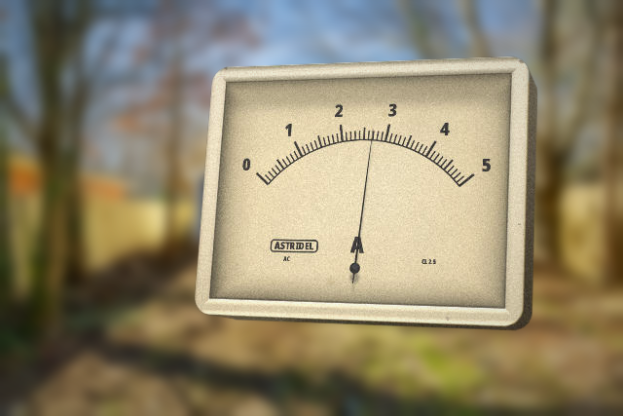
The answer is 2.7 A
